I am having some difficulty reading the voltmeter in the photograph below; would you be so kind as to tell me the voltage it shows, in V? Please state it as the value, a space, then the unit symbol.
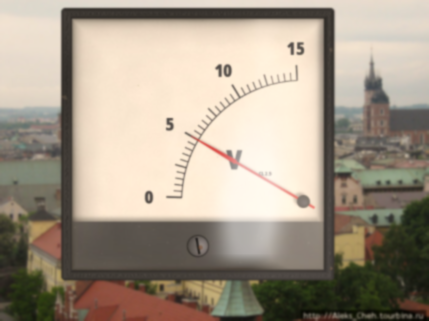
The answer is 5 V
